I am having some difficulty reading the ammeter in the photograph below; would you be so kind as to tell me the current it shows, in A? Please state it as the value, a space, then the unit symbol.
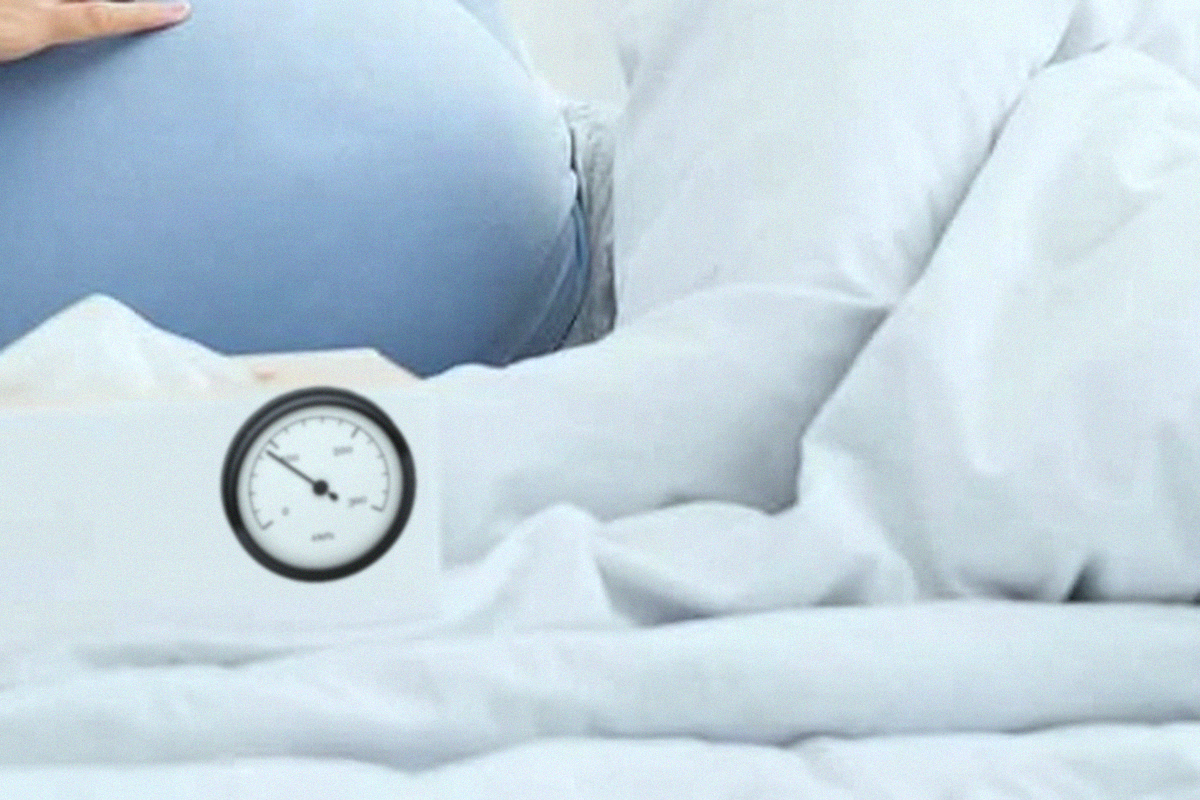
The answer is 90 A
